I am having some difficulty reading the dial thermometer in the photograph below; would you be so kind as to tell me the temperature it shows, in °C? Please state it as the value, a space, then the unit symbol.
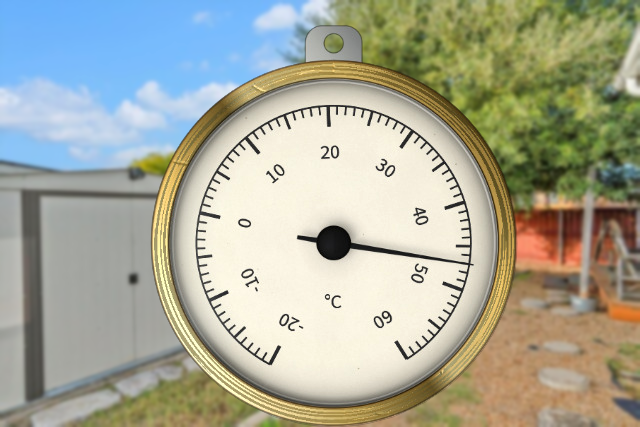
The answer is 47 °C
